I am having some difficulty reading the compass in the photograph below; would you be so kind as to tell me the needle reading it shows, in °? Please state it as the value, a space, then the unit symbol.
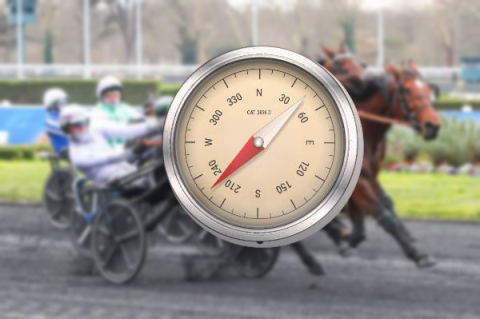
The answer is 225 °
